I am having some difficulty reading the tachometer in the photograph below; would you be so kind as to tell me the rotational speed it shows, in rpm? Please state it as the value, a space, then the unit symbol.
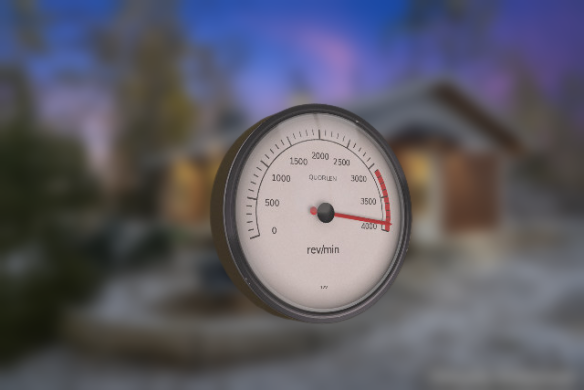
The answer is 3900 rpm
